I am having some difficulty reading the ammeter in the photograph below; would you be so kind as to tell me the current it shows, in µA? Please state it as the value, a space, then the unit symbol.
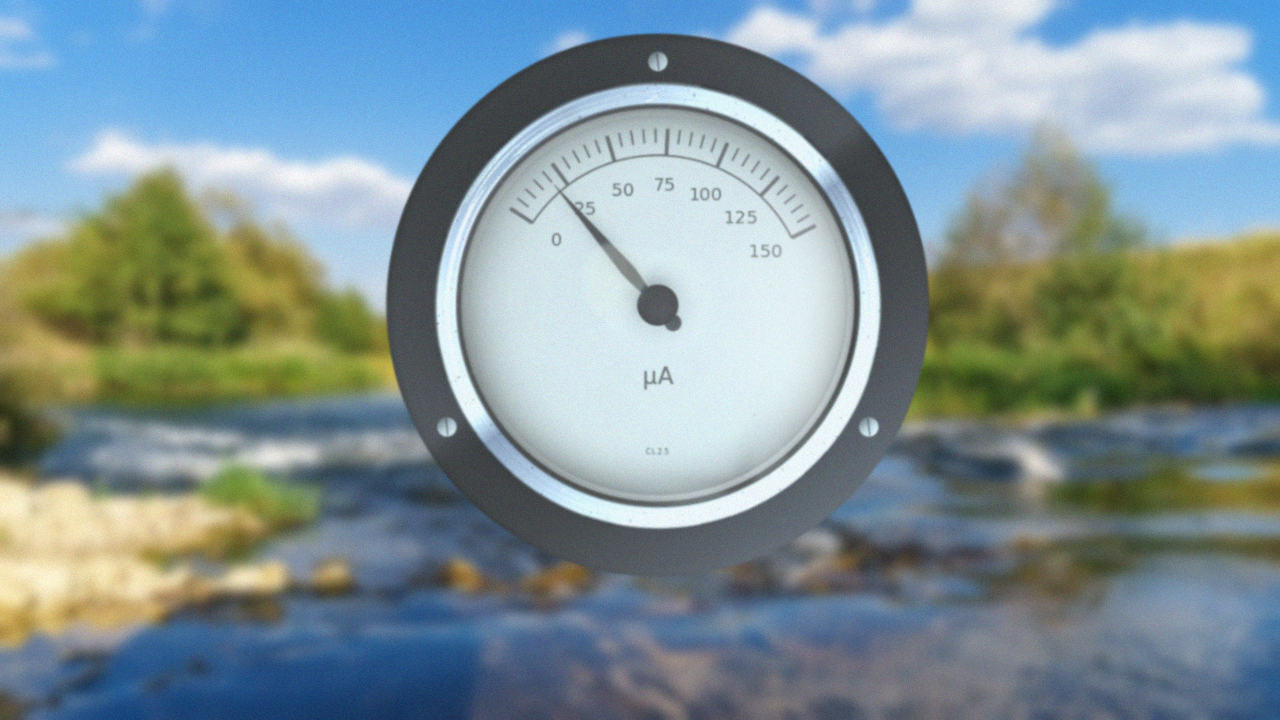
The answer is 20 µA
